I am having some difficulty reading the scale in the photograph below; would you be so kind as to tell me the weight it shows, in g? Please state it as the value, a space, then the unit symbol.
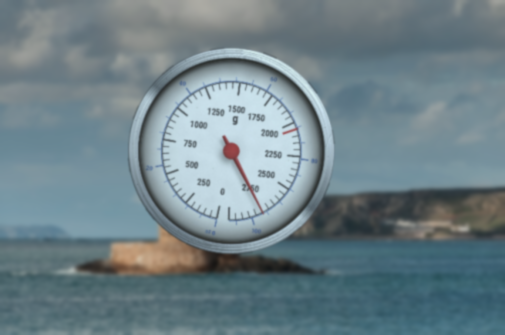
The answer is 2750 g
